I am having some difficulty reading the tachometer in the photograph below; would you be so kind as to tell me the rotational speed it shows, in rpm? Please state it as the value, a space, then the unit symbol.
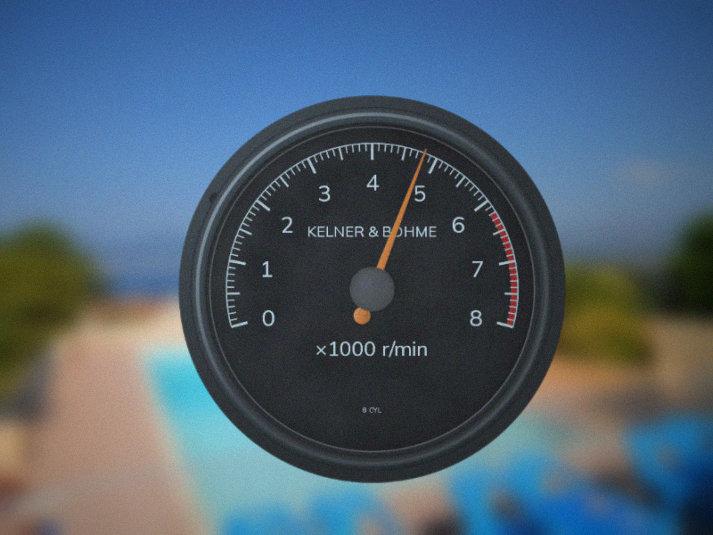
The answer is 4800 rpm
